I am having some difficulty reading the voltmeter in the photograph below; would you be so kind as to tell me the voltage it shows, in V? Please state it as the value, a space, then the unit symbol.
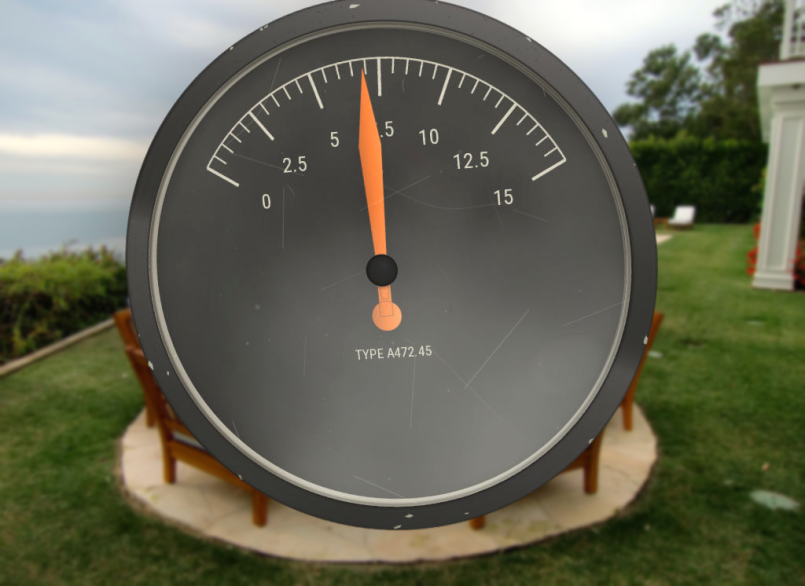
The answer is 7 V
